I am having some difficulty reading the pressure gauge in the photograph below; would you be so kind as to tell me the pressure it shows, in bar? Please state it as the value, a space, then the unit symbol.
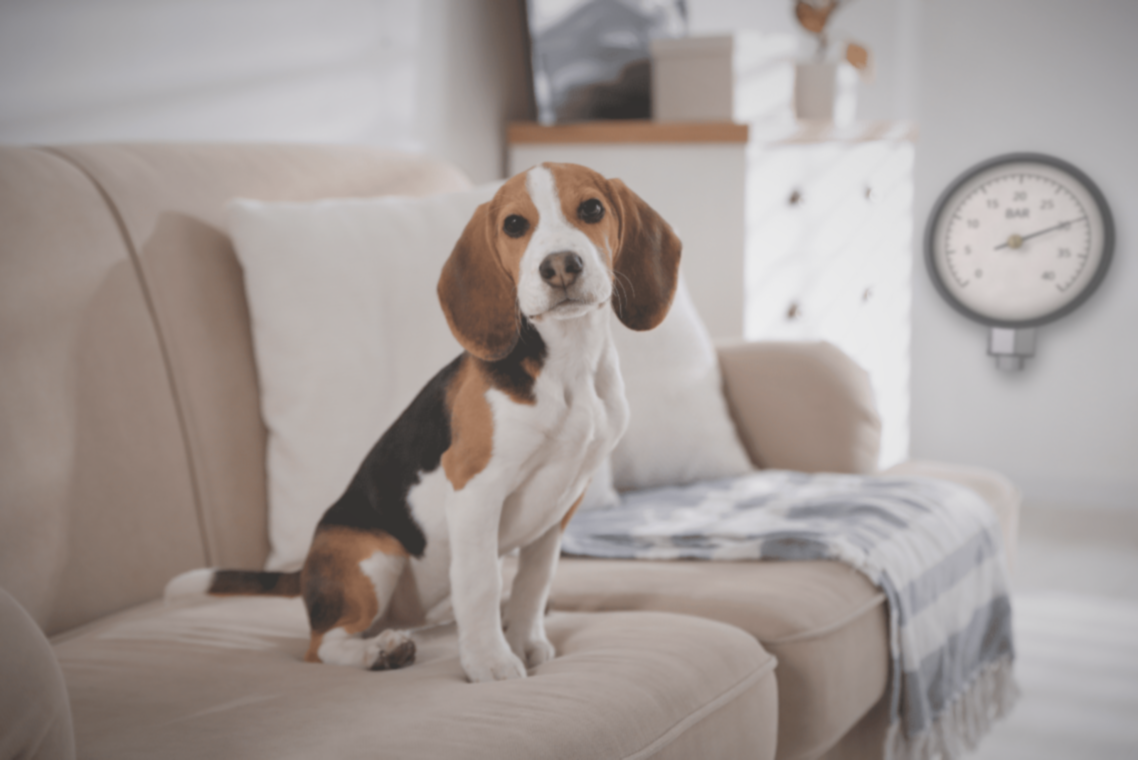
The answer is 30 bar
